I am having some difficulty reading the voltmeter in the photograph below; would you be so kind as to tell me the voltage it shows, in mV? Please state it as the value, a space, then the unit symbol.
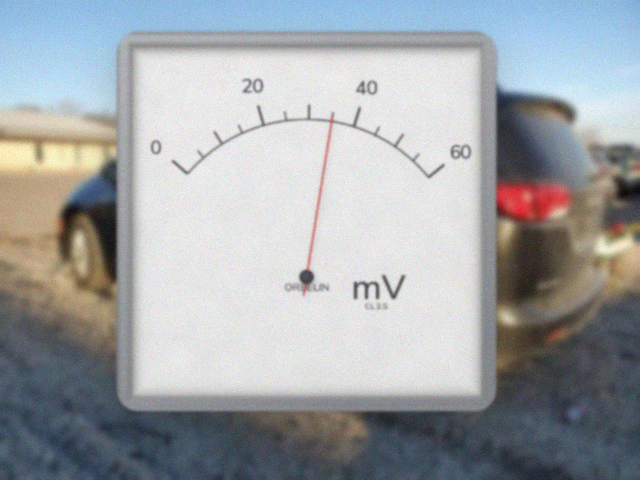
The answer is 35 mV
